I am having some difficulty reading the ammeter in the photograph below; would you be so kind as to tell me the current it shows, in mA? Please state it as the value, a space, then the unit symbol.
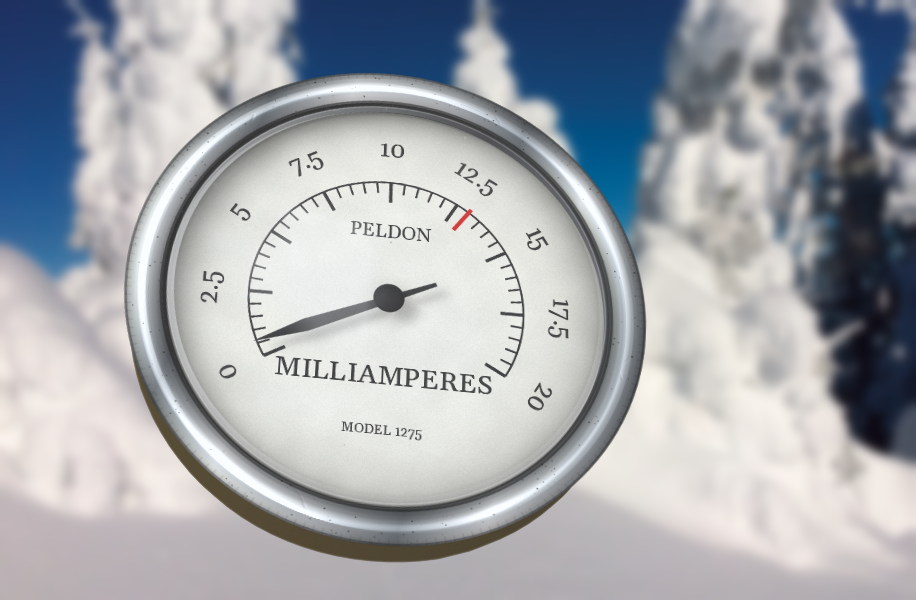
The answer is 0.5 mA
